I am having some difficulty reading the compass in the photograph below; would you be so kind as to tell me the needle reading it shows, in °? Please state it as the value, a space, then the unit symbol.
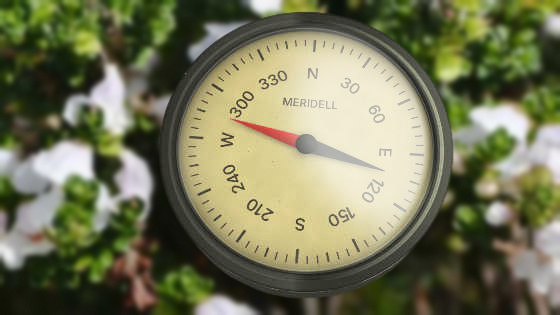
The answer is 285 °
